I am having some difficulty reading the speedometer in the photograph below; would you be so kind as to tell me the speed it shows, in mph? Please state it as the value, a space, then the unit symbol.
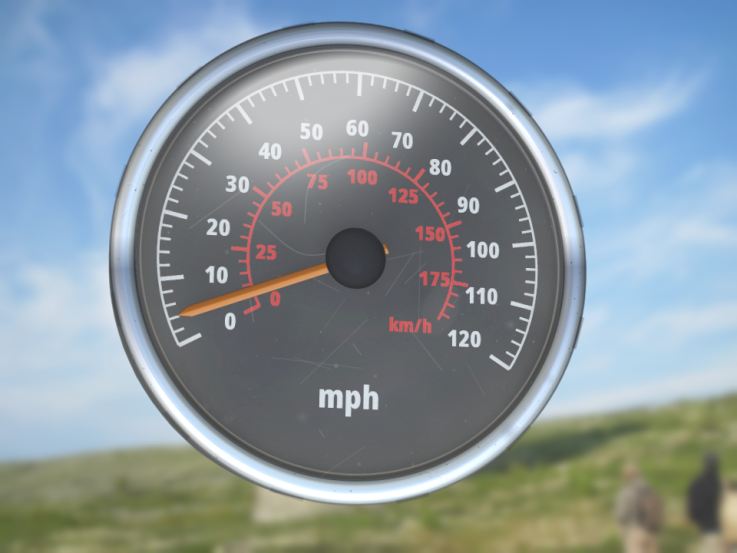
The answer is 4 mph
